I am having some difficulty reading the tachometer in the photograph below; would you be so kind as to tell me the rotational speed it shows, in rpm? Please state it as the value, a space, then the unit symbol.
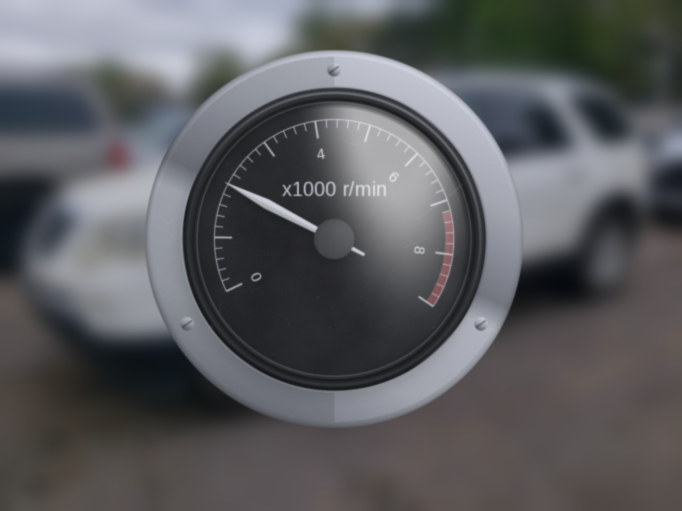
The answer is 2000 rpm
